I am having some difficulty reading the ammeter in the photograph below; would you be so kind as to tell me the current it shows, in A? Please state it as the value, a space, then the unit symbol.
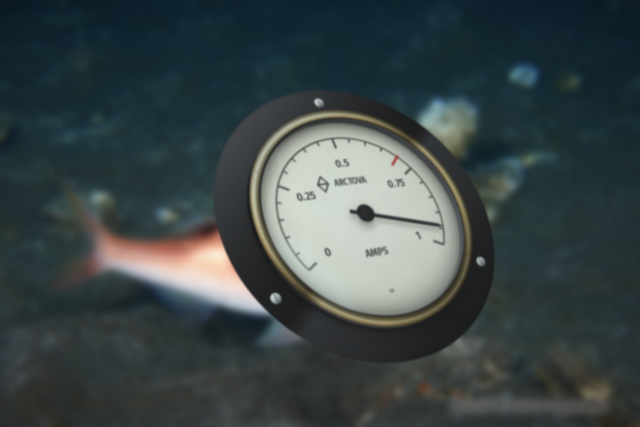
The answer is 0.95 A
